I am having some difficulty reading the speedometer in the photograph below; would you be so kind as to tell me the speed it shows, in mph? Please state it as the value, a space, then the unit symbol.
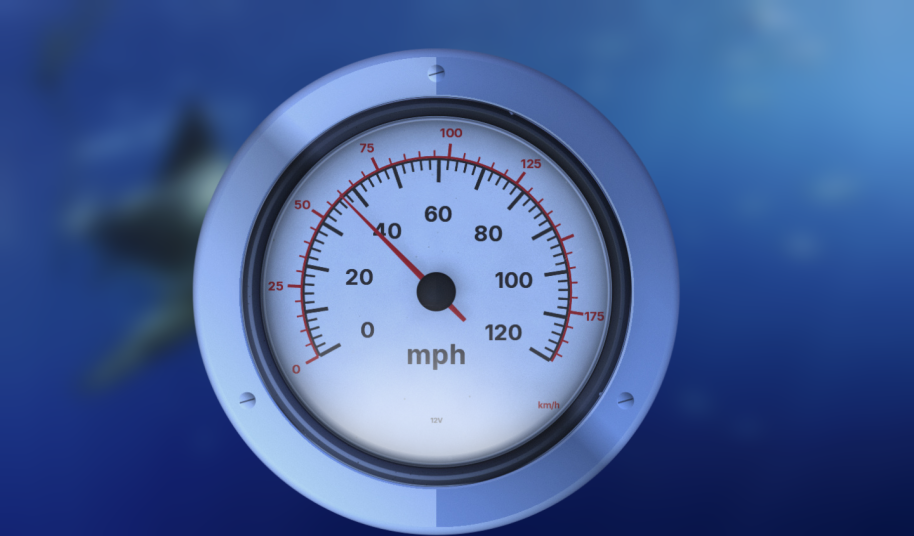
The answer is 37 mph
